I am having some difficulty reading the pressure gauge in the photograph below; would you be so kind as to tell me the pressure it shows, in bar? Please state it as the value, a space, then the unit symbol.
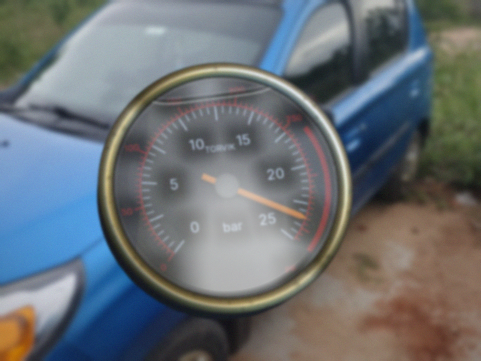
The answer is 23.5 bar
